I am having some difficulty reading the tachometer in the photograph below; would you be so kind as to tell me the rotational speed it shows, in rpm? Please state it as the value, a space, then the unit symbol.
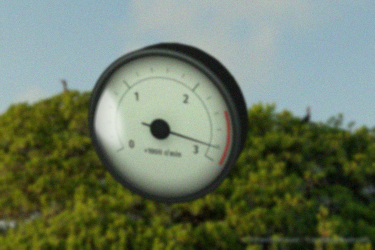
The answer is 2800 rpm
